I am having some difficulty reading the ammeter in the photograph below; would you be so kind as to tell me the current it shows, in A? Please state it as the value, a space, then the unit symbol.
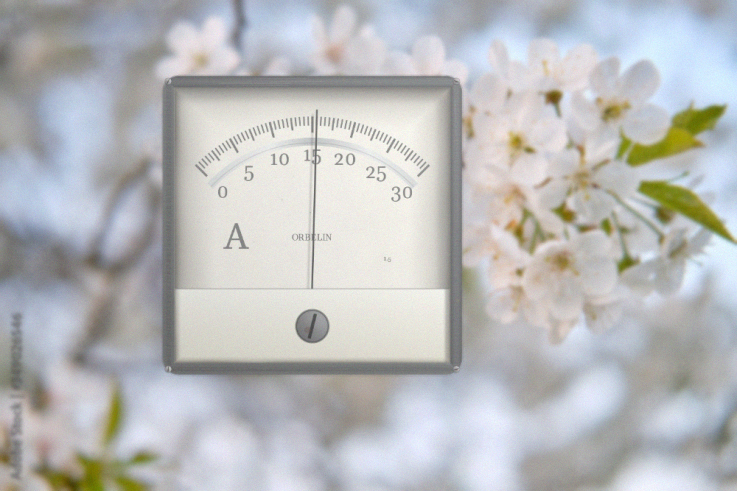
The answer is 15.5 A
